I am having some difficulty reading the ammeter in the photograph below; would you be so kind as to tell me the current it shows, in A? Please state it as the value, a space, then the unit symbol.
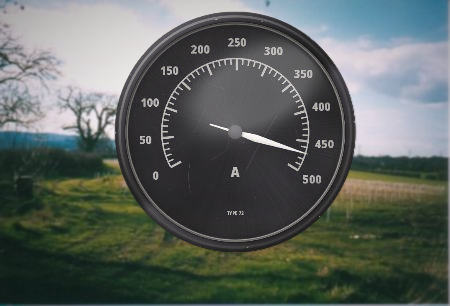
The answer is 470 A
